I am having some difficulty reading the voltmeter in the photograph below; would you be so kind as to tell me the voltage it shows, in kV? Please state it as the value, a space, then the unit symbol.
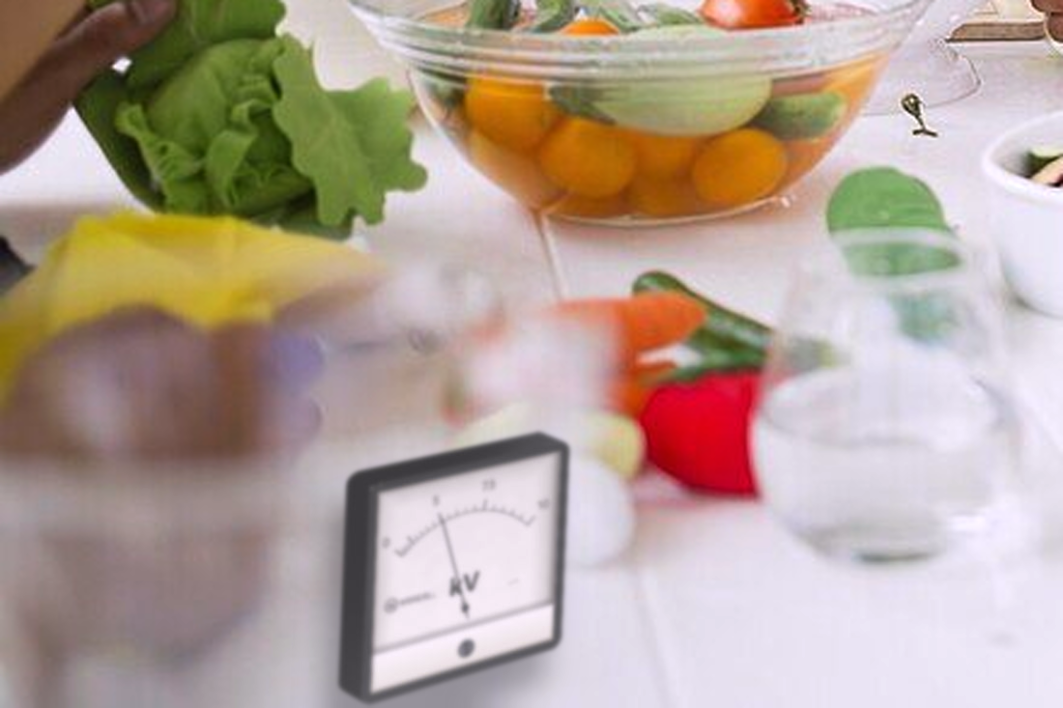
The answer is 5 kV
